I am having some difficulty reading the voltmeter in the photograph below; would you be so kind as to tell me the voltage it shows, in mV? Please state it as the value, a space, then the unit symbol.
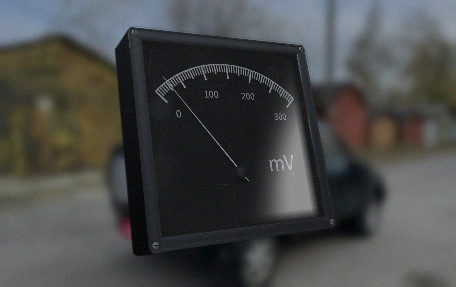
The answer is 25 mV
